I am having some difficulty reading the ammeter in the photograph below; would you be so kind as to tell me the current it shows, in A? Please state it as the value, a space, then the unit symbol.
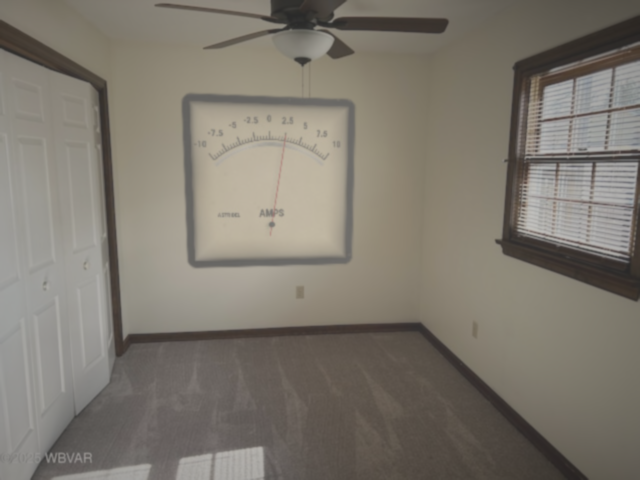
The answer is 2.5 A
